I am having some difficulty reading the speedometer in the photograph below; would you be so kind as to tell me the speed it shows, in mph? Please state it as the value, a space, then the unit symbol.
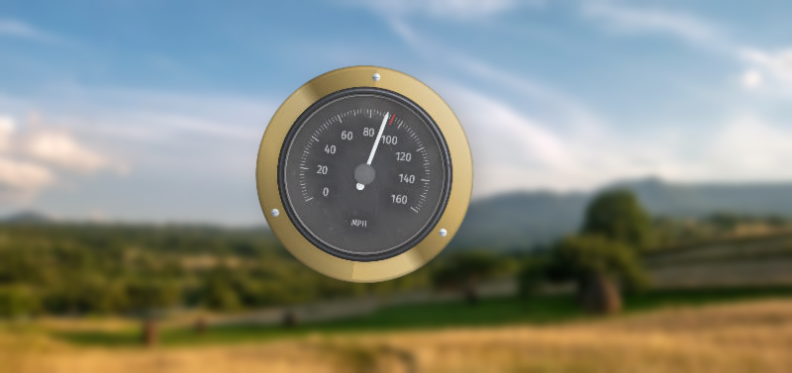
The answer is 90 mph
